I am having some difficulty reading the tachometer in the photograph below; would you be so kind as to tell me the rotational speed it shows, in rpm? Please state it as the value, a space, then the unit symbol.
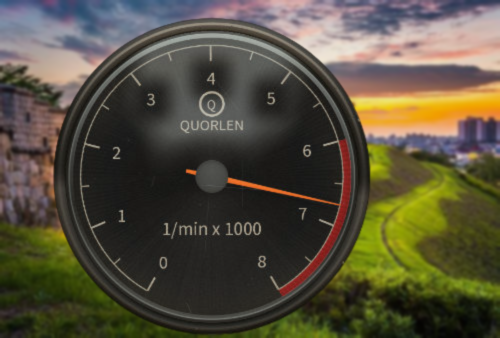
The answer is 6750 rpm
